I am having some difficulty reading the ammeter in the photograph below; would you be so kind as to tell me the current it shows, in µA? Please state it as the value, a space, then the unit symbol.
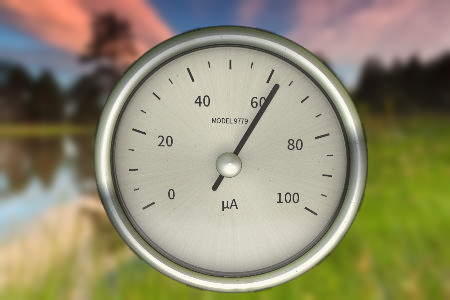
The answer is 62.5 µA
